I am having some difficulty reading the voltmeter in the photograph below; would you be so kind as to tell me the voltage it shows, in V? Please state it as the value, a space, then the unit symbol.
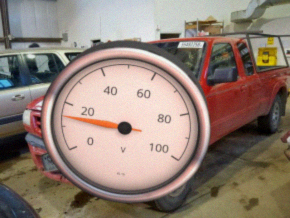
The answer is 15 V
